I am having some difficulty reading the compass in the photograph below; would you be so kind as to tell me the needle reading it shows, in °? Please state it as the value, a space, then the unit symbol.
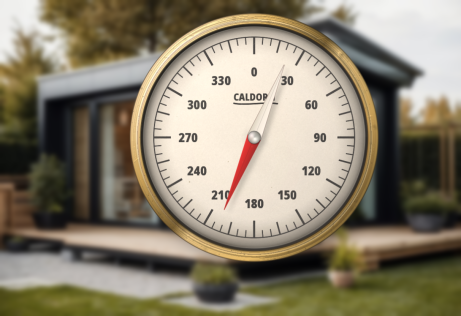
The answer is 202.5 °
